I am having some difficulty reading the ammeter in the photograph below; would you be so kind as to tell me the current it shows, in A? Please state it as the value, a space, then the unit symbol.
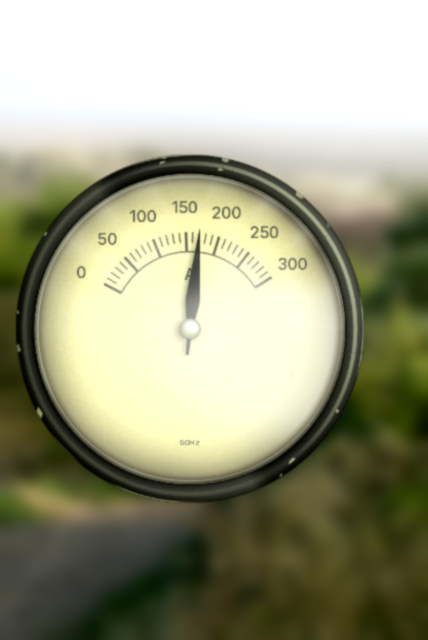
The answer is 170 A
